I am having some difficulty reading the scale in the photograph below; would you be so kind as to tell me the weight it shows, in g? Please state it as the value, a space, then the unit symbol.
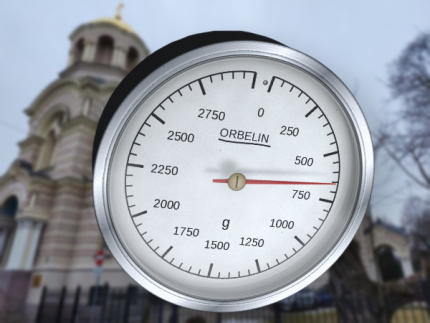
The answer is 650 g
